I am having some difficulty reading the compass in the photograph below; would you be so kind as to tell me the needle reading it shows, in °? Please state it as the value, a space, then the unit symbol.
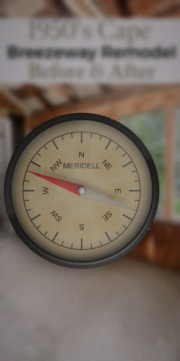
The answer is 290 °
